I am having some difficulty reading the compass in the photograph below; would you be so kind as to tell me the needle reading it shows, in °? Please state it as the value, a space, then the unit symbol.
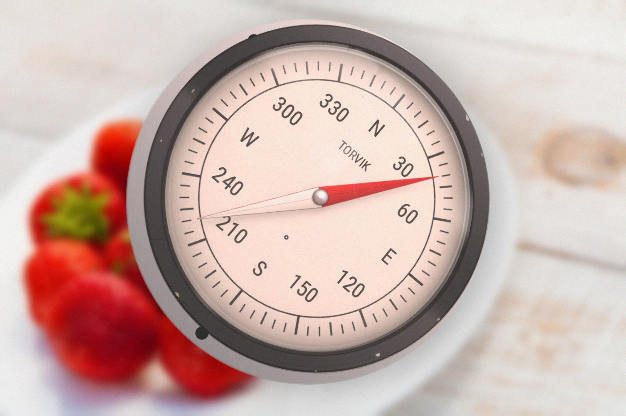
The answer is 40 °
